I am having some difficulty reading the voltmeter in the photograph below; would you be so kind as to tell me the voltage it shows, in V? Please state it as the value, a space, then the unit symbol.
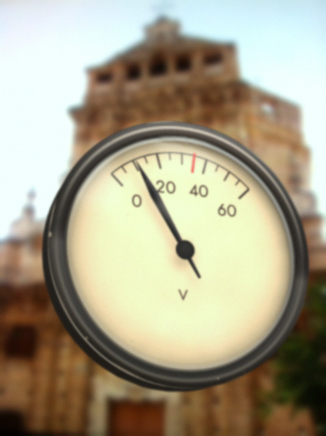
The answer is 10 V
